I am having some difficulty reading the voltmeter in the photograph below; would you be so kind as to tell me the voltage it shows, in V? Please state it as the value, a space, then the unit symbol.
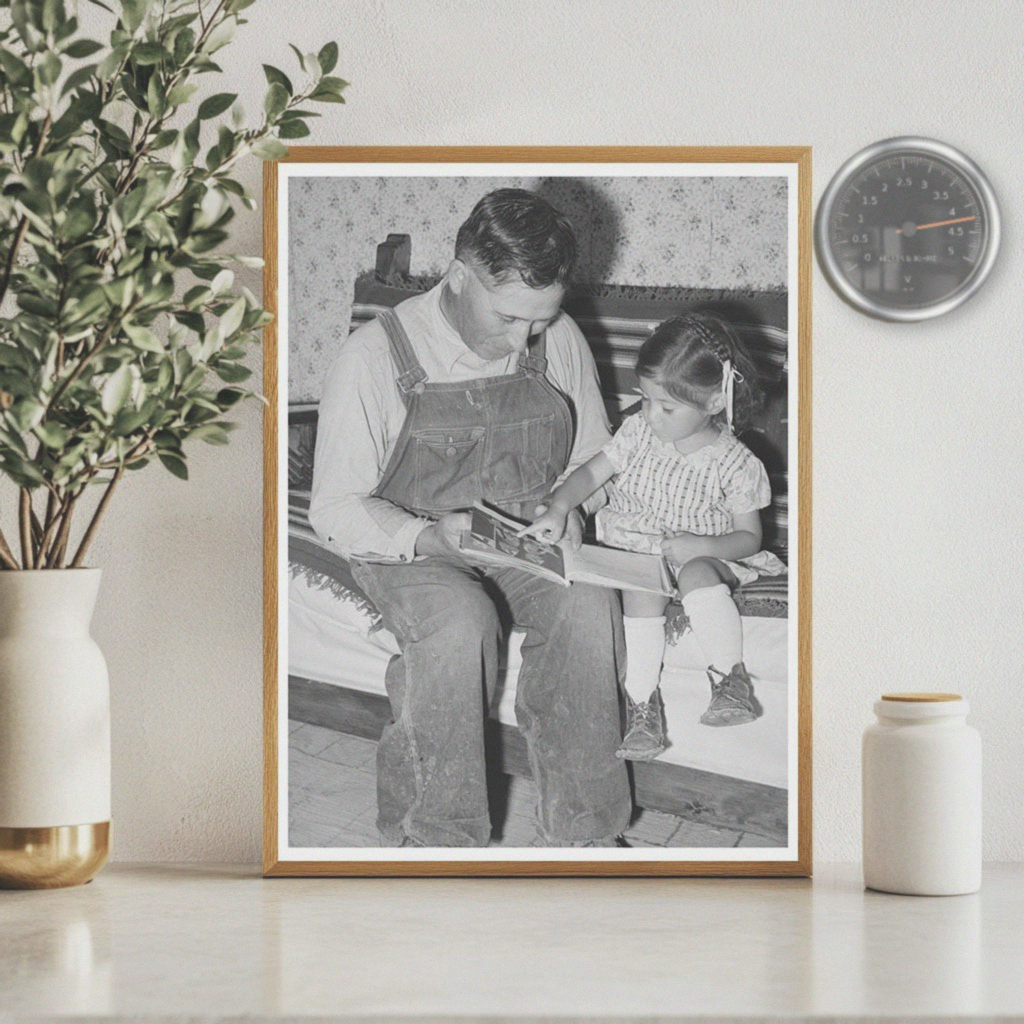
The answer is 4.25 V
